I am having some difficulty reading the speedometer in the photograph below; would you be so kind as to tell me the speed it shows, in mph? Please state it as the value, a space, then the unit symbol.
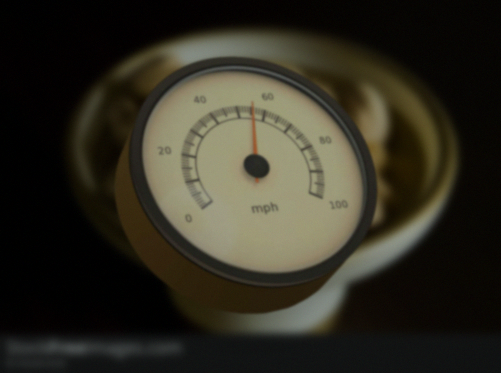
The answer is 55 mph
